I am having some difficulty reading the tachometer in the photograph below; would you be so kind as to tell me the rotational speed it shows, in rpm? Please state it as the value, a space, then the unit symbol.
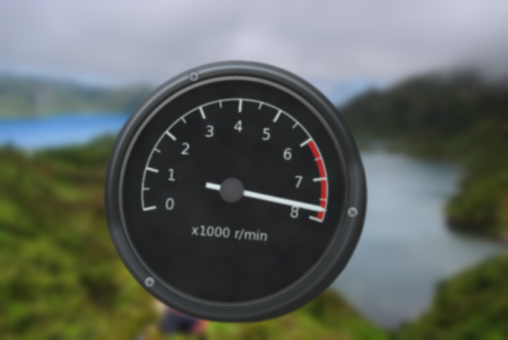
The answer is 7750 rpm
